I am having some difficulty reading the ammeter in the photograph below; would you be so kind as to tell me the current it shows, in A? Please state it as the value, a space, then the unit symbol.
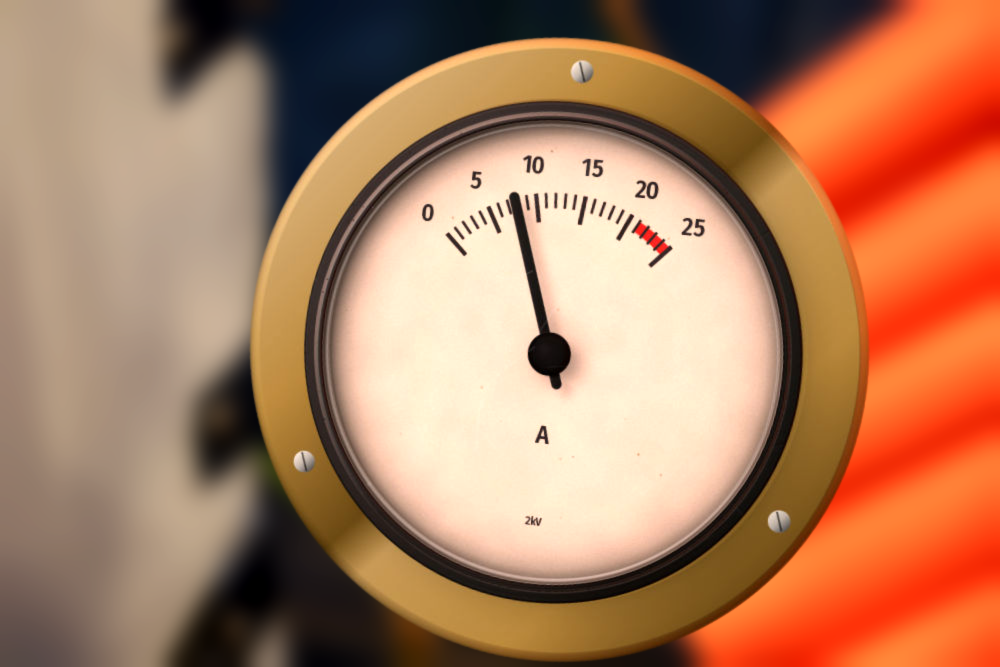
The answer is 8 A
